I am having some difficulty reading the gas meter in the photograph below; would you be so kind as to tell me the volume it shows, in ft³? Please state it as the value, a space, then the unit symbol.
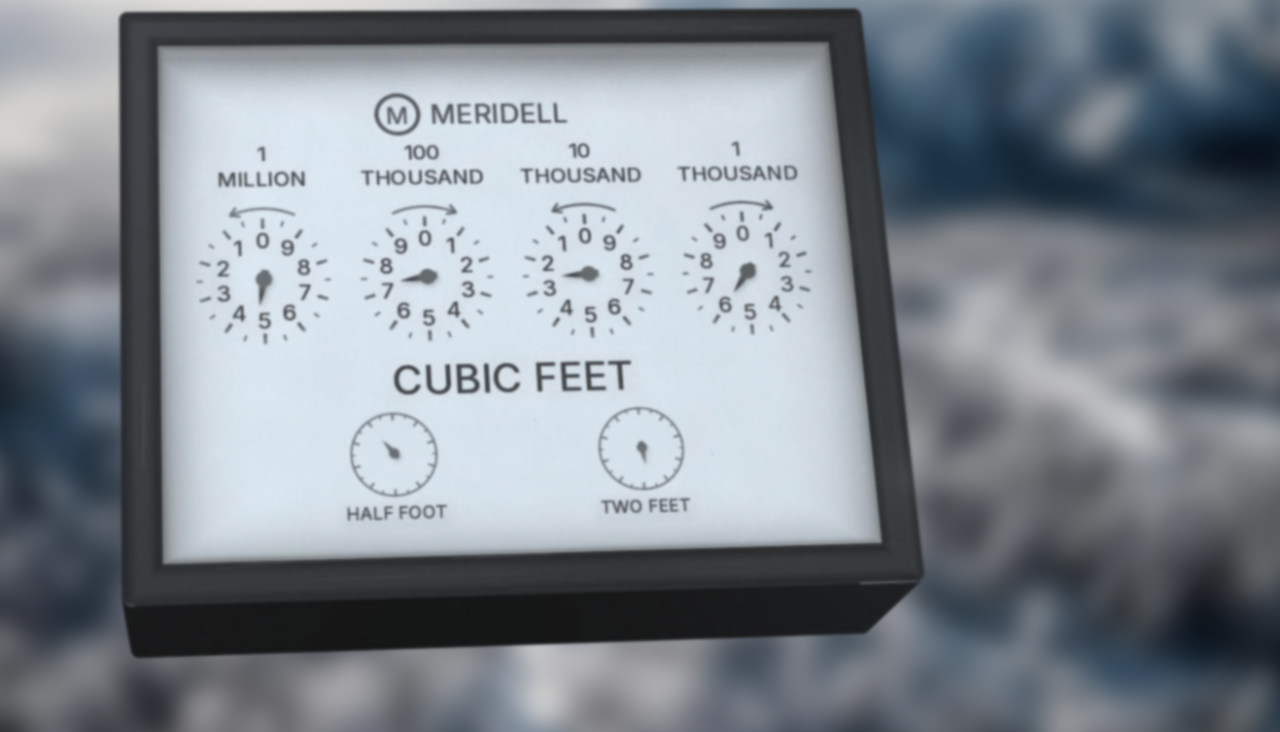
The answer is 472600 ft³
